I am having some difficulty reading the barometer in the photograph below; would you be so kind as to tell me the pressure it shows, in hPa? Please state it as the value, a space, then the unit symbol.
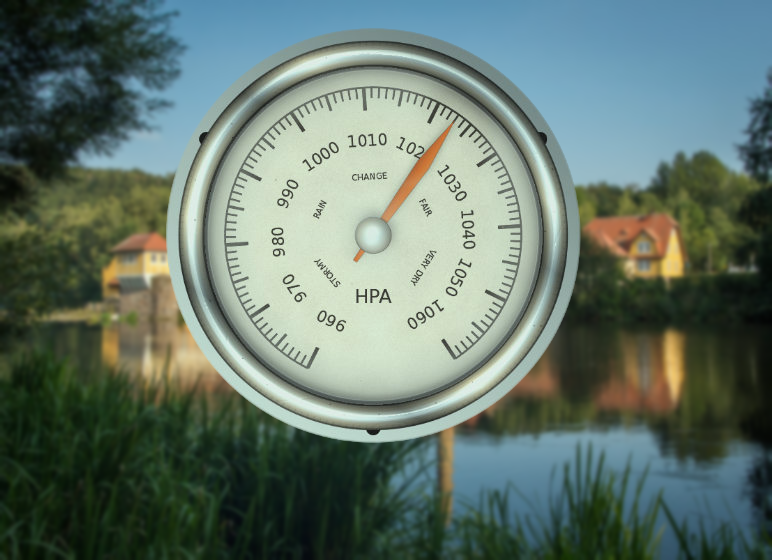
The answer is 1023 hPa
